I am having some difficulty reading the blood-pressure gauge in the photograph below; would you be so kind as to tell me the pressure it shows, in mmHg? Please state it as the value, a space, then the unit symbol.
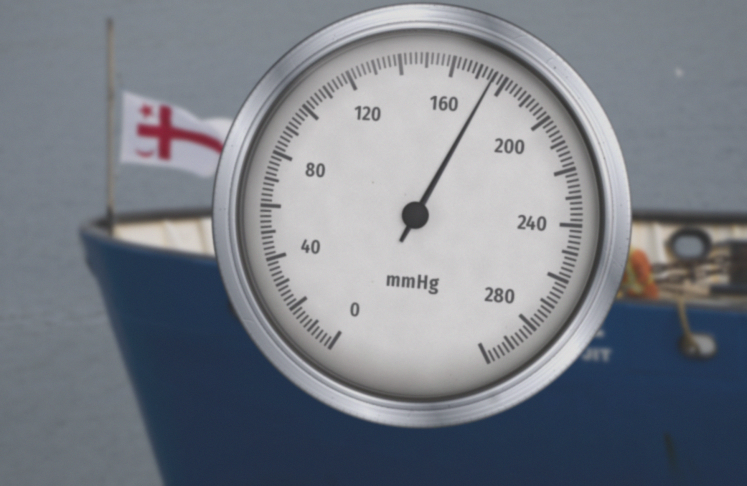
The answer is 176 mmHg
